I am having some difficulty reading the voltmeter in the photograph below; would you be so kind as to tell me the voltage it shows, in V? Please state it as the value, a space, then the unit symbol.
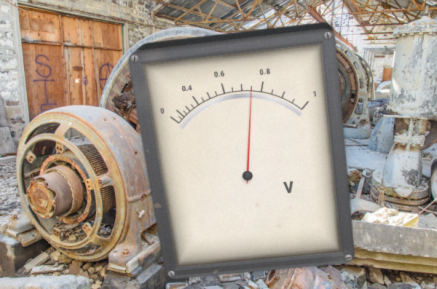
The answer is 0.75 V
